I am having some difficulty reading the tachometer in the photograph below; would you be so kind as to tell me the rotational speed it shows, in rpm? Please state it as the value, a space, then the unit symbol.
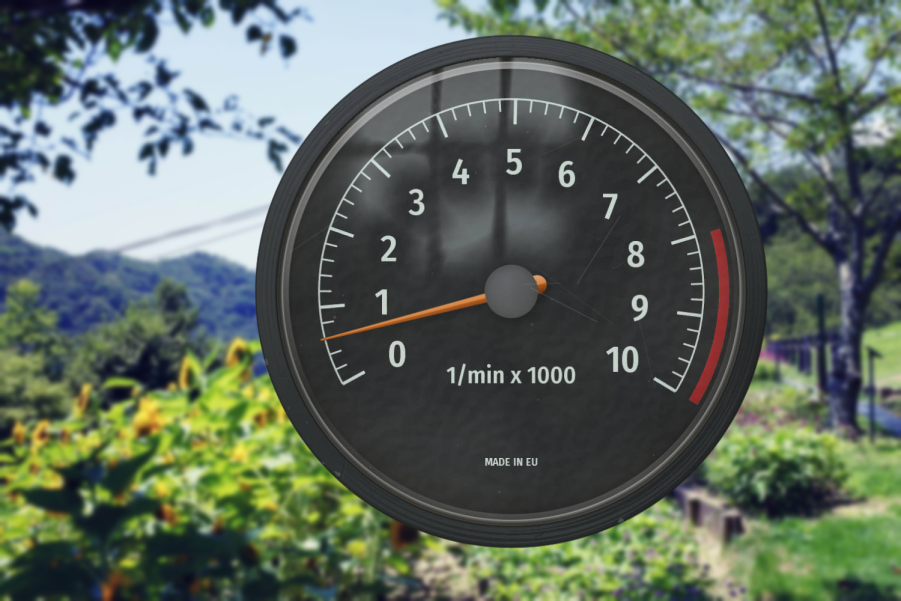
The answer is 600 rpm
